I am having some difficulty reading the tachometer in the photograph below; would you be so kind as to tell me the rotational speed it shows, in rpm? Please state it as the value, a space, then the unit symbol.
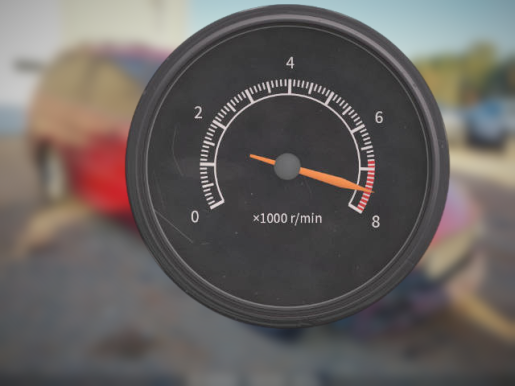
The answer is 7500 rpm
